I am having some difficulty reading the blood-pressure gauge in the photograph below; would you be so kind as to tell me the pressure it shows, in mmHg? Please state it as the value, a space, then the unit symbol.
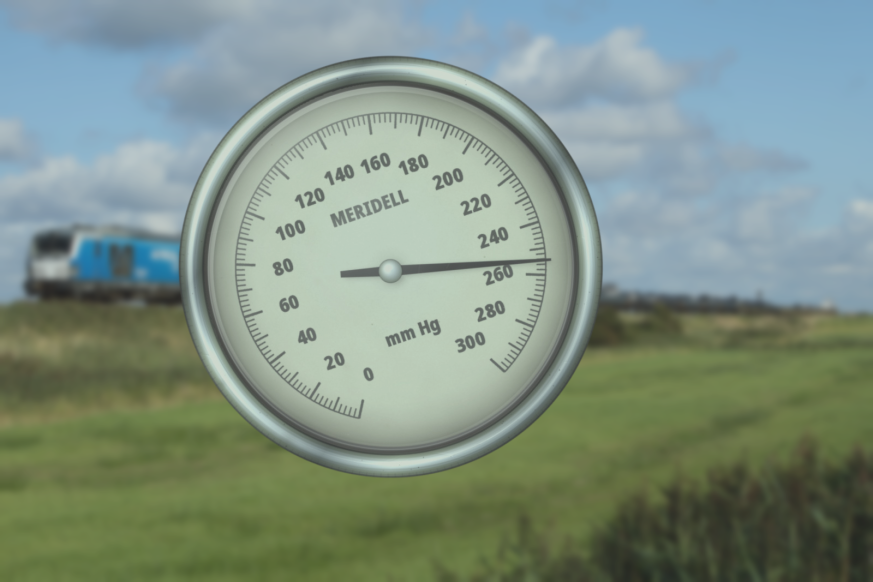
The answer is 254 mmHg
